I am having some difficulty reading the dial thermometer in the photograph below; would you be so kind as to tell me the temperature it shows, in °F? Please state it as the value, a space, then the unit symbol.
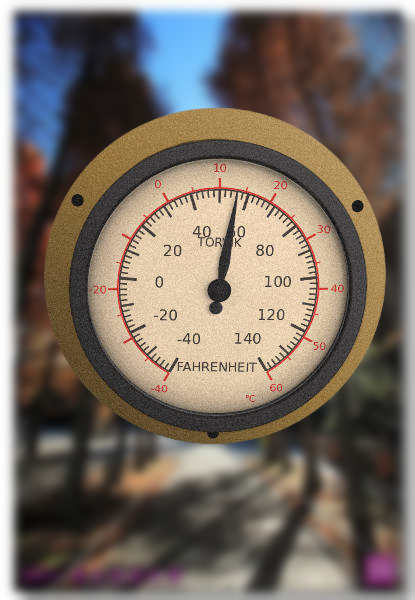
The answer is 56 °F
